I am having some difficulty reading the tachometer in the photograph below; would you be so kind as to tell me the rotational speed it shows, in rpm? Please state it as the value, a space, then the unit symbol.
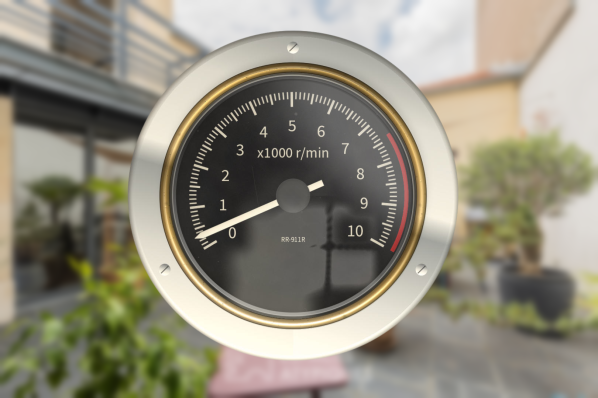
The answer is 300 rpm
